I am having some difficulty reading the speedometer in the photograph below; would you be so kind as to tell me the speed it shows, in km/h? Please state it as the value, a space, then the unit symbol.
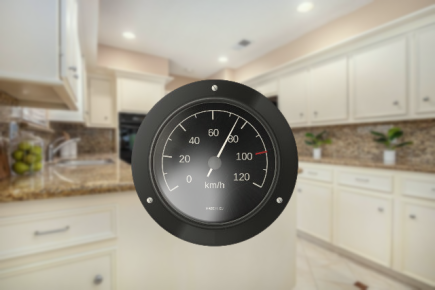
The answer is 75 km/h
